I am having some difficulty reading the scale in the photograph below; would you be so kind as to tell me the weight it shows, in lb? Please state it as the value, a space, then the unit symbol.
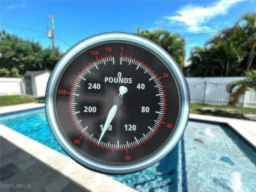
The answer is 160 lb
